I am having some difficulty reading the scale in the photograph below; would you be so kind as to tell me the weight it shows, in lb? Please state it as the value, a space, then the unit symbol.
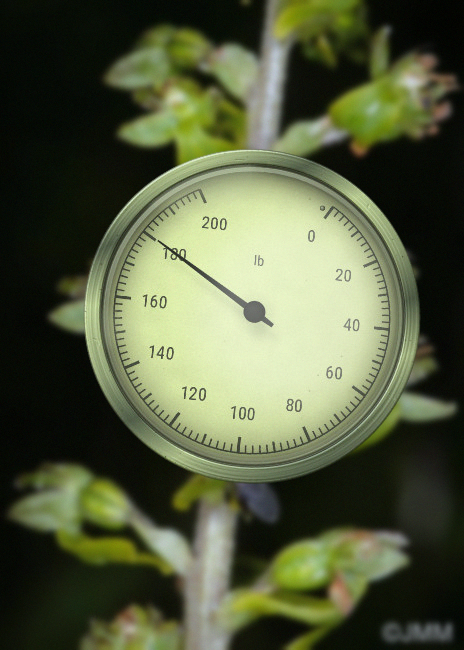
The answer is 180 lb
